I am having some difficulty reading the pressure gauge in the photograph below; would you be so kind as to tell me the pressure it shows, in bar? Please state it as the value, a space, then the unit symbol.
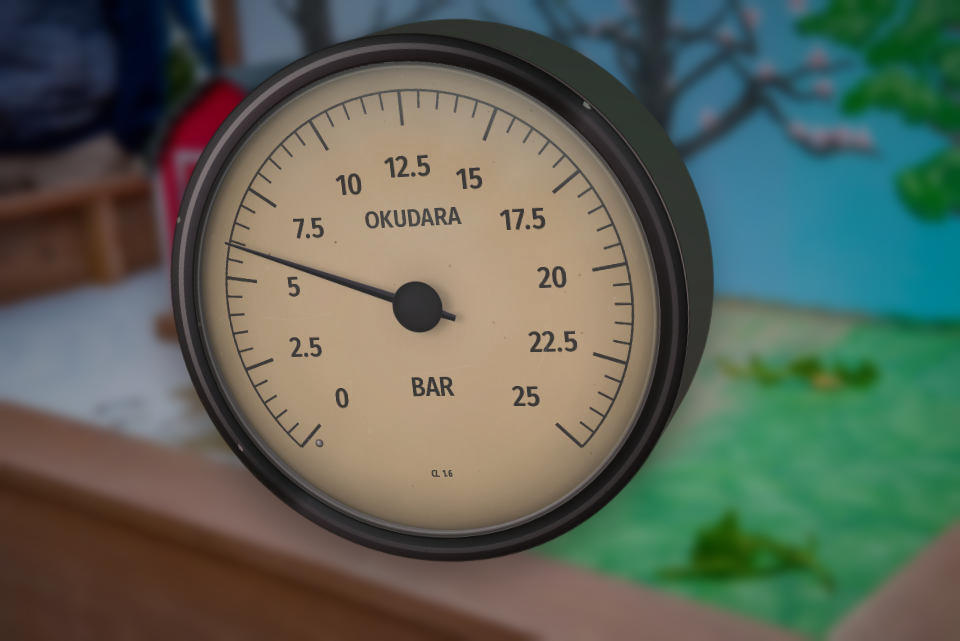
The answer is 6 bar
